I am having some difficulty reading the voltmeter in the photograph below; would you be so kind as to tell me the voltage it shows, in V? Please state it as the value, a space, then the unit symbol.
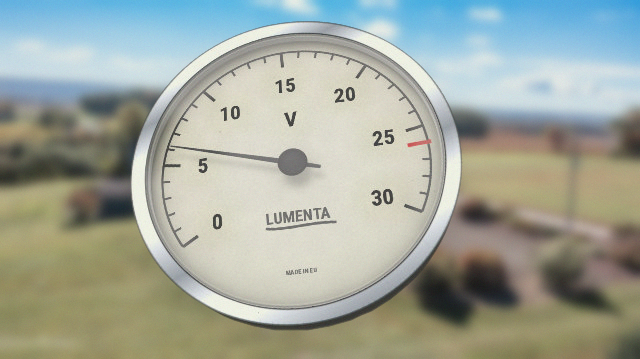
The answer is 6 V
